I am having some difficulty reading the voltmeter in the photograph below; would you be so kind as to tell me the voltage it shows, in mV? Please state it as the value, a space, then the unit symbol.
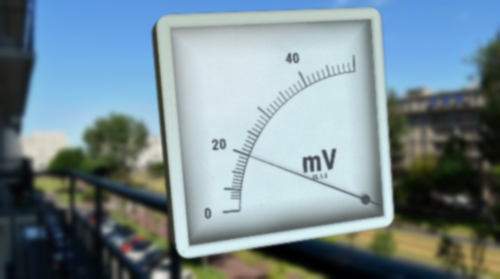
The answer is 20 mV
